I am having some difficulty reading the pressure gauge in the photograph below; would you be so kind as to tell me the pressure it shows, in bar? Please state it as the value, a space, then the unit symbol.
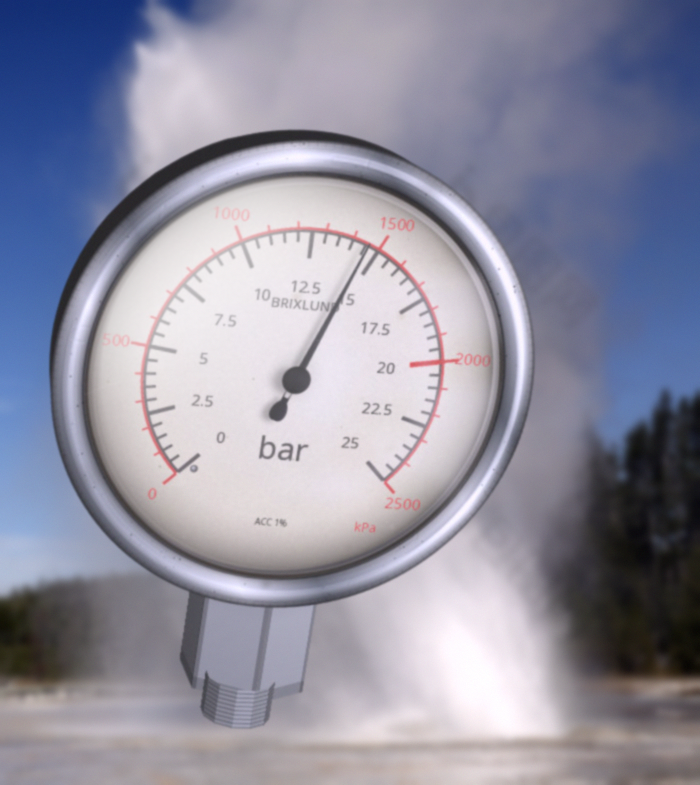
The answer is 14.5 bar
